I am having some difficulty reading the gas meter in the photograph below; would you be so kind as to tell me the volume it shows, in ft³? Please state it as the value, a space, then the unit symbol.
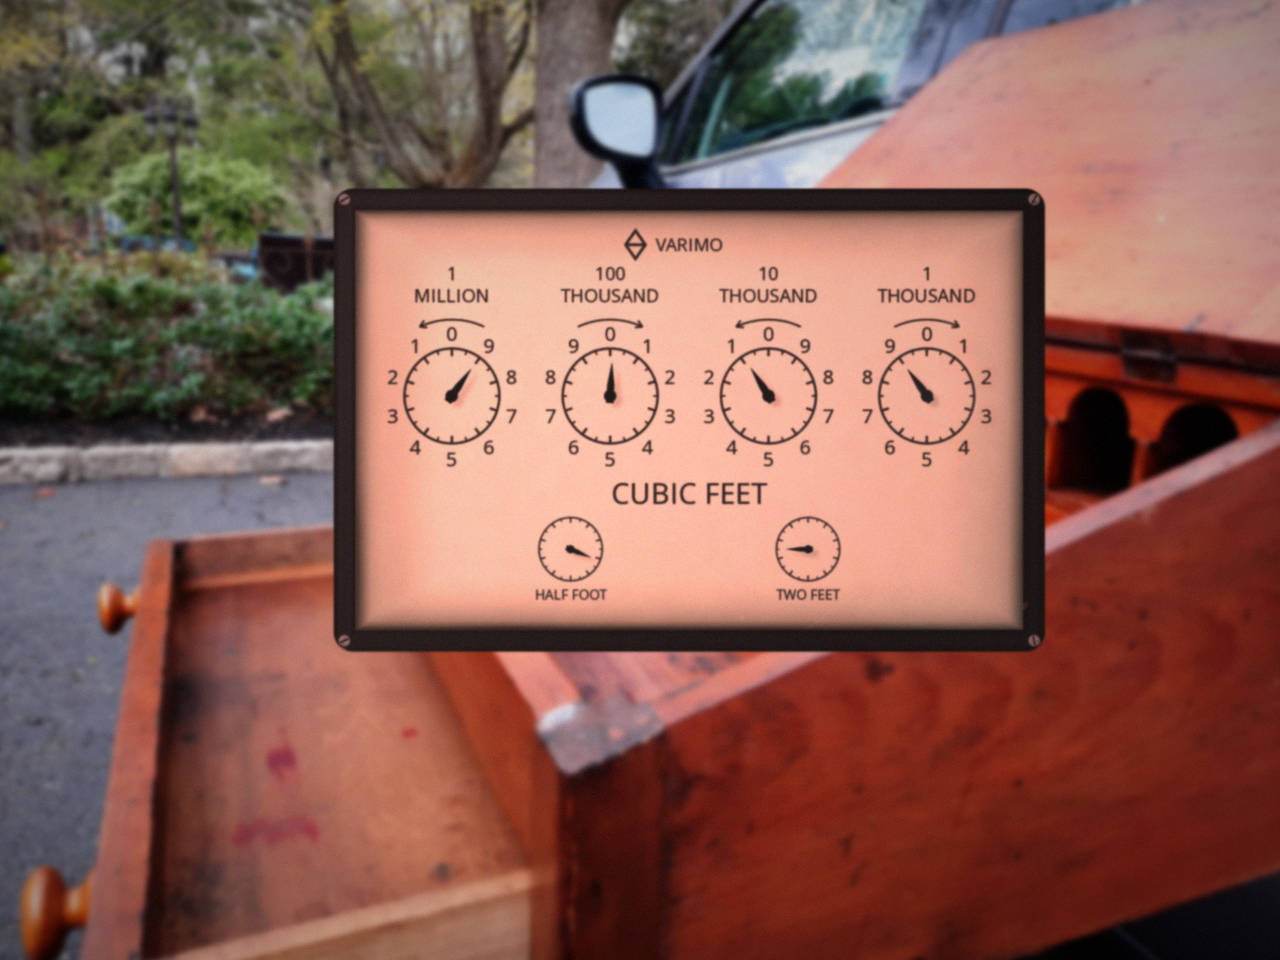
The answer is 900900 ft³
